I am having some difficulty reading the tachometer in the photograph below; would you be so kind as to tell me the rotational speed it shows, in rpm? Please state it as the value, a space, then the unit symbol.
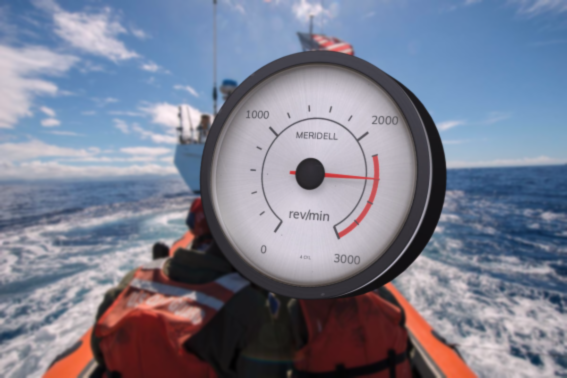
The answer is 2400 rpm
